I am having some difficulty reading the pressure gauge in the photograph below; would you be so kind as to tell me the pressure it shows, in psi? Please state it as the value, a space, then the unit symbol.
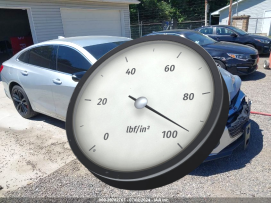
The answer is 95 psi
